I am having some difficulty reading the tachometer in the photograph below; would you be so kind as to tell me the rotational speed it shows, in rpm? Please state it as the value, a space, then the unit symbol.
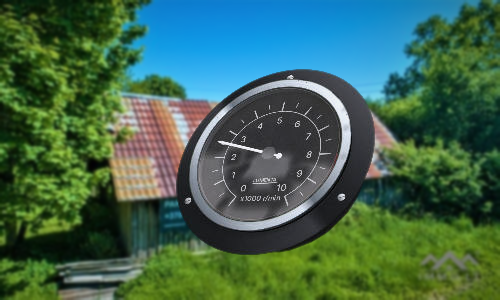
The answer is 2500 rpm
